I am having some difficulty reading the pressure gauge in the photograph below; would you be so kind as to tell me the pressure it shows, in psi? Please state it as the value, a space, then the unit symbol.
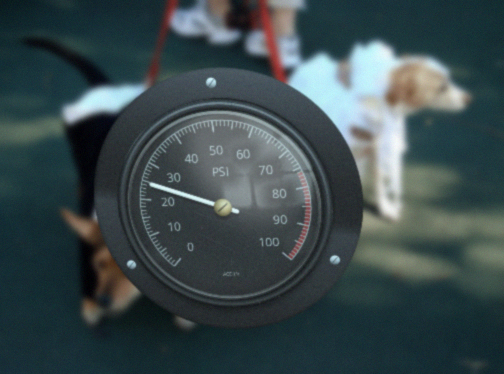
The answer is 25 psi
